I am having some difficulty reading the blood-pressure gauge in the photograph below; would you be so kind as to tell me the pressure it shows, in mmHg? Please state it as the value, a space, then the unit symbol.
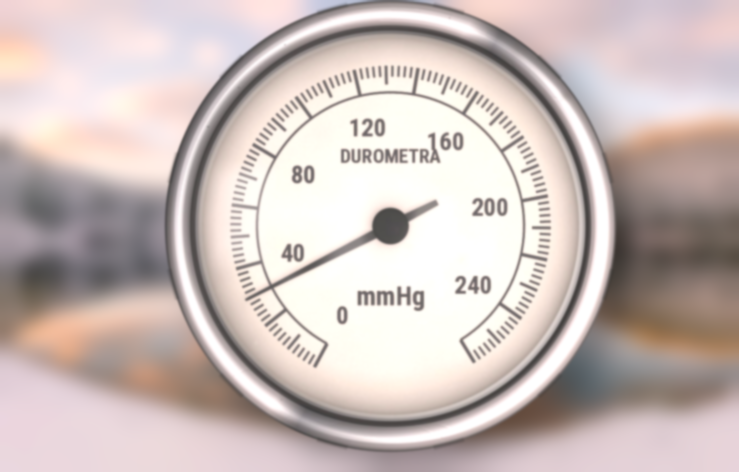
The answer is 30 mmHg
